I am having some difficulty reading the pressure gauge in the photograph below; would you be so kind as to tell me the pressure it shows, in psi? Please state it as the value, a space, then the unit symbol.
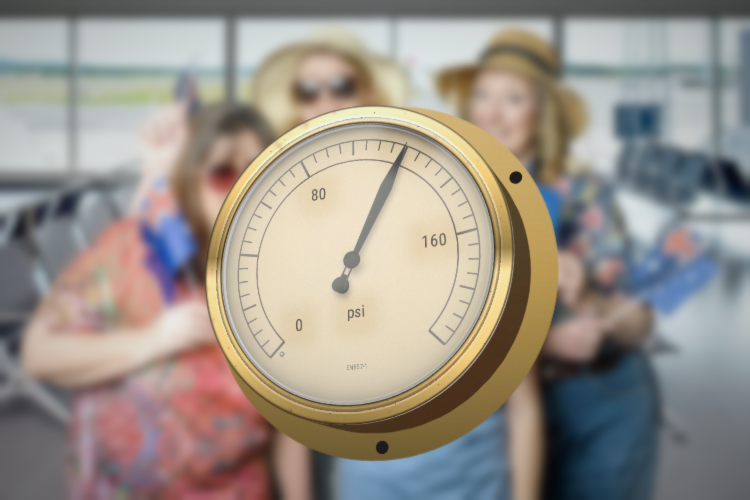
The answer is 120 psi
